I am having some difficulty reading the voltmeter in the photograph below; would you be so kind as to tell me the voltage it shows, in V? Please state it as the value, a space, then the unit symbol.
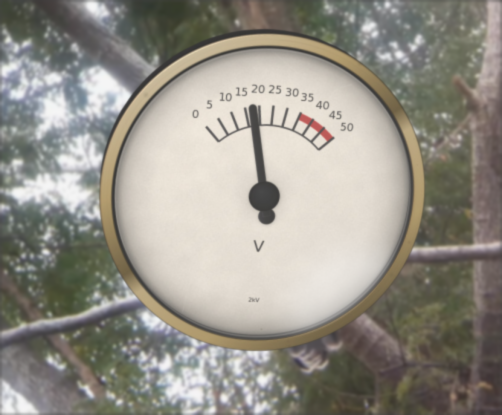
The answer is 17.5 V
